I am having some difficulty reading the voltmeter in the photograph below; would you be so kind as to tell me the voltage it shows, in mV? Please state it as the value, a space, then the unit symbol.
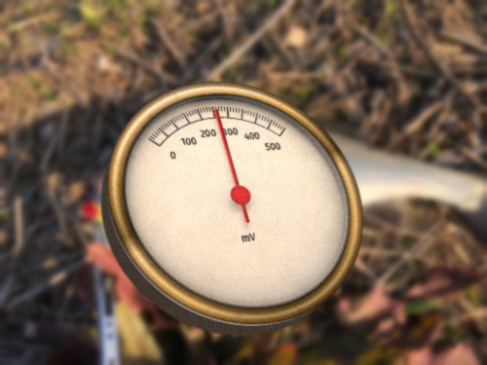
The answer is 250 mV
